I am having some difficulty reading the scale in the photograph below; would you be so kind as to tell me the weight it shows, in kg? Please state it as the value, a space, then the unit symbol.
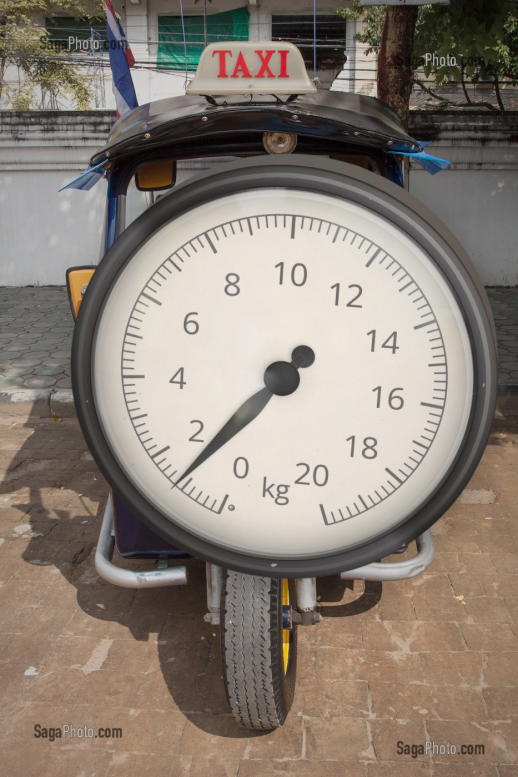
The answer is 1.2 kg
